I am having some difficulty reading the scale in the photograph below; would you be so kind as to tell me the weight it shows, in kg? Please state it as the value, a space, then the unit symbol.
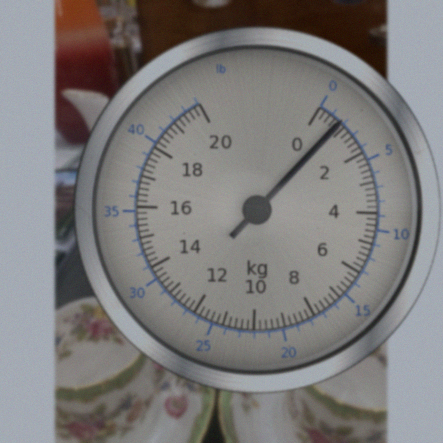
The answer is 0.8 kg
